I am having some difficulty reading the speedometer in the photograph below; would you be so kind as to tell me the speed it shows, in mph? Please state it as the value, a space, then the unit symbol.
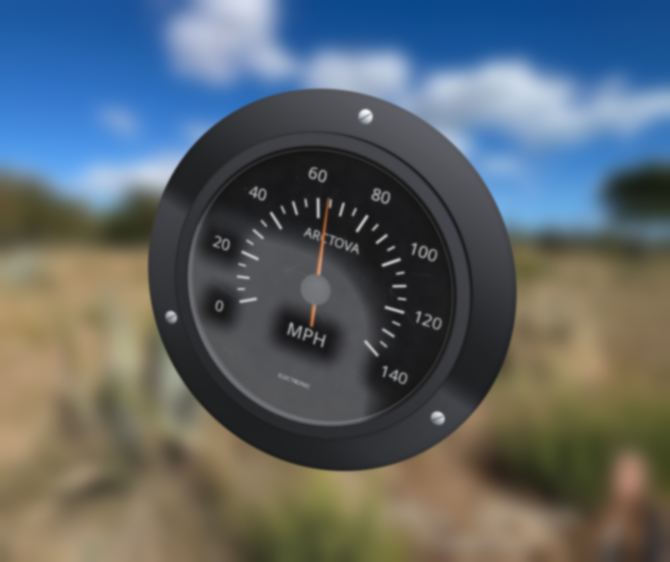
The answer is 65 mph
